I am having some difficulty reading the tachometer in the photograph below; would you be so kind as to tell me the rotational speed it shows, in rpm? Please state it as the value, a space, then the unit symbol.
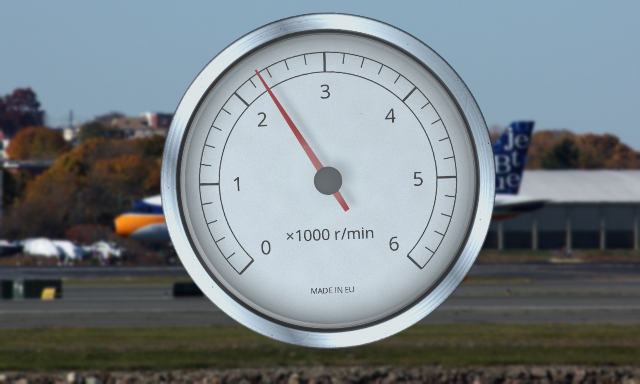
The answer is 2300 rpm
